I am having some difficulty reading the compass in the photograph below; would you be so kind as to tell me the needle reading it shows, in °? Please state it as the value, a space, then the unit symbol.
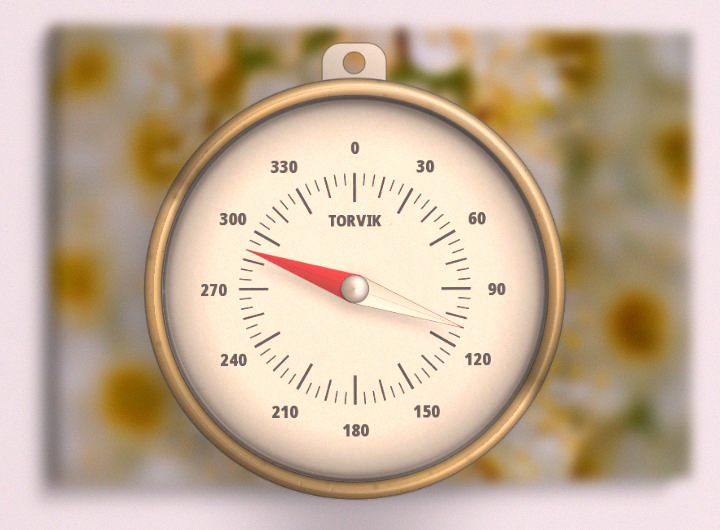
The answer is 290 °
